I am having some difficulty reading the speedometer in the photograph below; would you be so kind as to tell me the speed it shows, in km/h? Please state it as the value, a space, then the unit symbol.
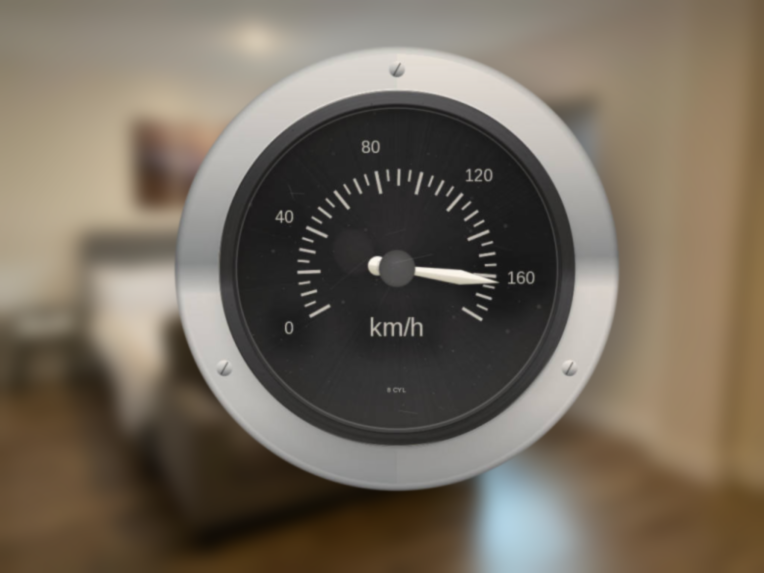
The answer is 162.5 km/h
